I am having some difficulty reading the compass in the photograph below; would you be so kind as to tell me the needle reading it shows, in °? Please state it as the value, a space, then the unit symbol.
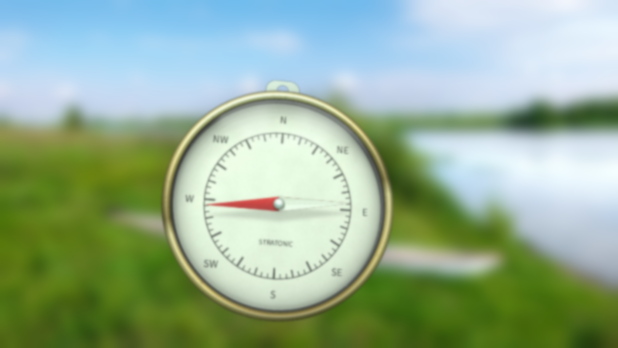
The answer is 265 °
